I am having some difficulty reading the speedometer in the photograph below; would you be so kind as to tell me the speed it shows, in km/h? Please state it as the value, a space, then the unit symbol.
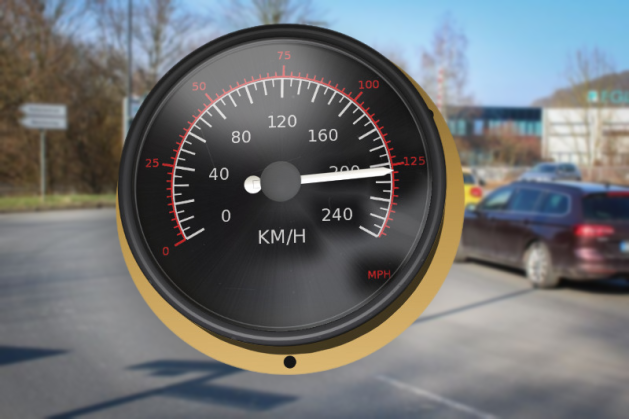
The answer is 205 km/h
